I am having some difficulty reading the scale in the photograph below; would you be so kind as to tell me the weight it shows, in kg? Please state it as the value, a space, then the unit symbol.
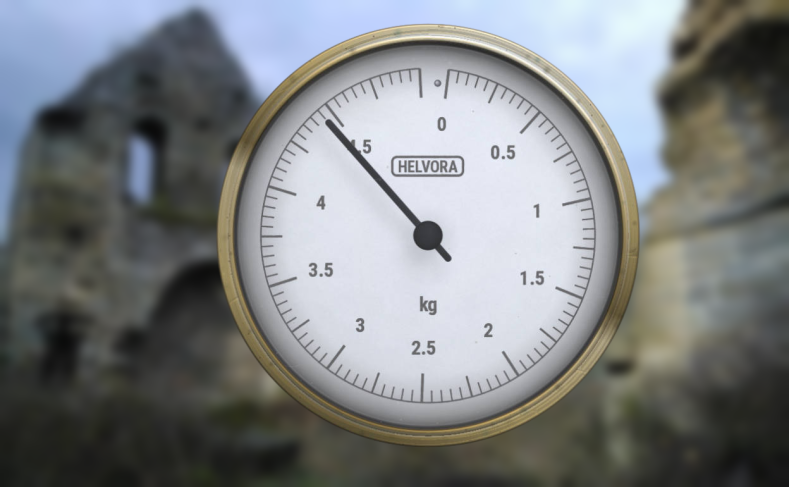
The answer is 4.45 kg
